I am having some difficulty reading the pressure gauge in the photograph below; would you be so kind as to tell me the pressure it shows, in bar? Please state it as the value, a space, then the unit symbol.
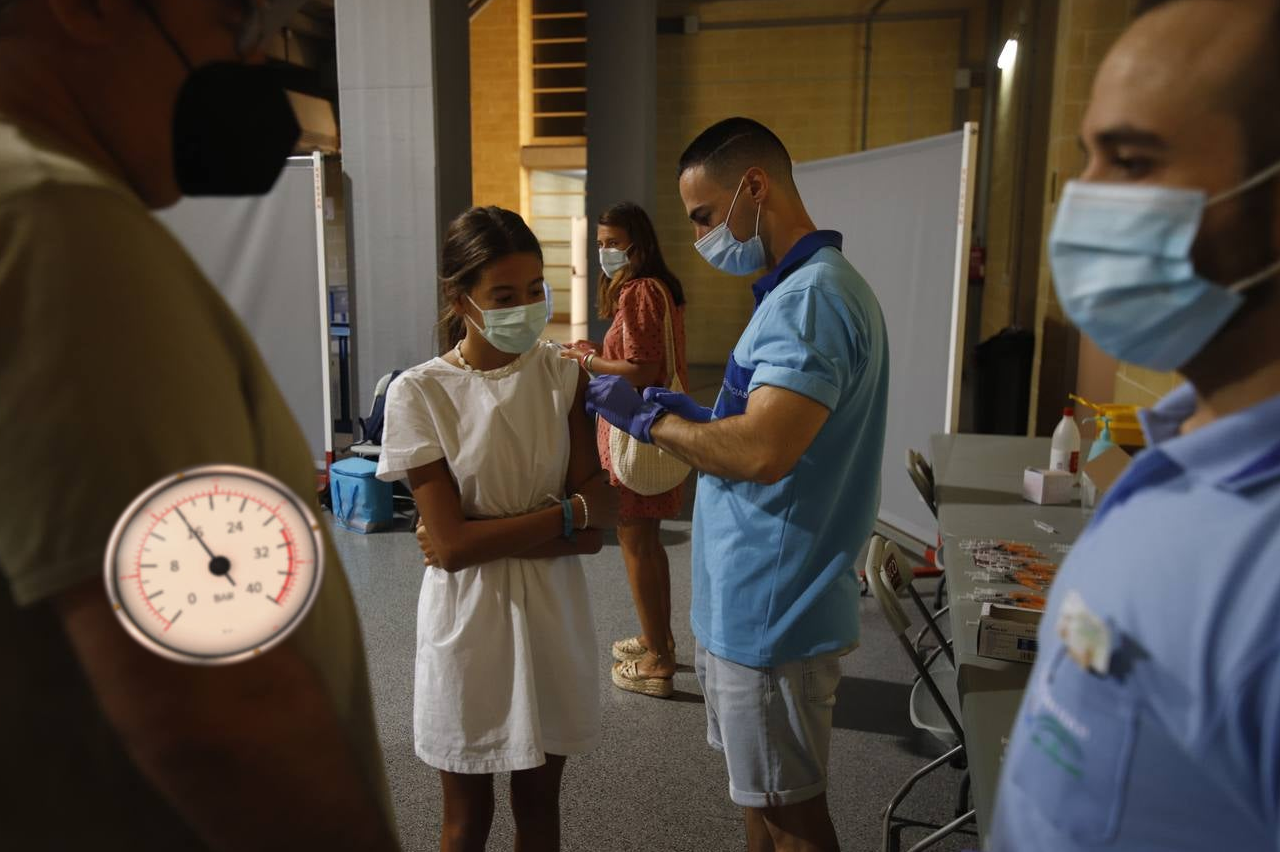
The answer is 16 bar
